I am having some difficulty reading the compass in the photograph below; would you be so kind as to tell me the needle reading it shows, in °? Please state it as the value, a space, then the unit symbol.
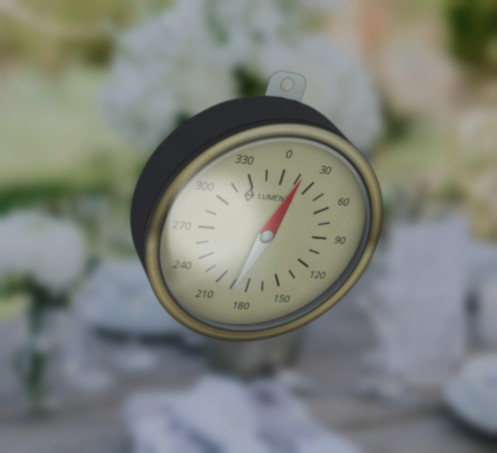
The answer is 15 °
